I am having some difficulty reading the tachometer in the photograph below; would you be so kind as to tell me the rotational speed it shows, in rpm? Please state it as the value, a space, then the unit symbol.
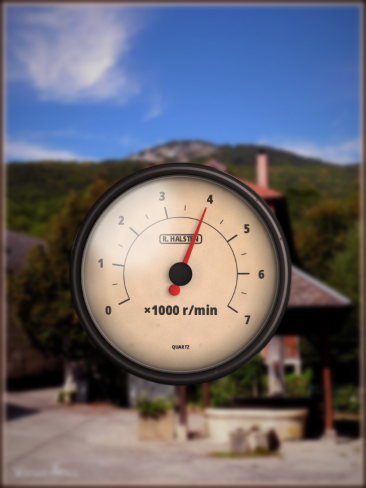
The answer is 4000 rpm
